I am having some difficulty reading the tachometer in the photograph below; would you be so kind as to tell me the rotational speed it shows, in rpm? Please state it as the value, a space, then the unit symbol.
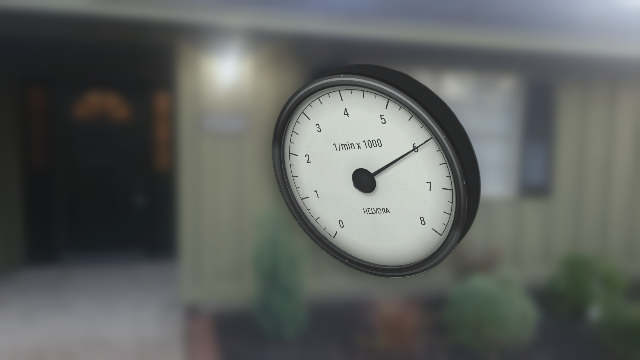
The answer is 6000 rpm
